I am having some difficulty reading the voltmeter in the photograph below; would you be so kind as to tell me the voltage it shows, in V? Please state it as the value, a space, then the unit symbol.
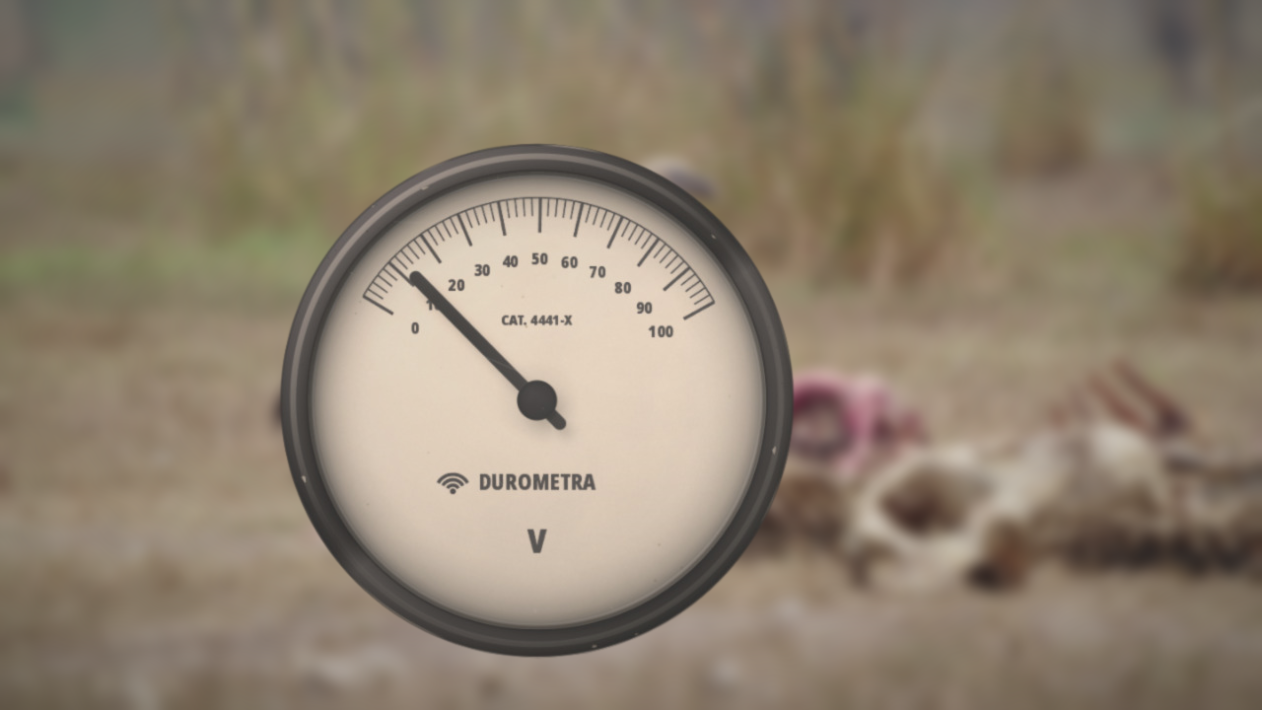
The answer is 12 V
